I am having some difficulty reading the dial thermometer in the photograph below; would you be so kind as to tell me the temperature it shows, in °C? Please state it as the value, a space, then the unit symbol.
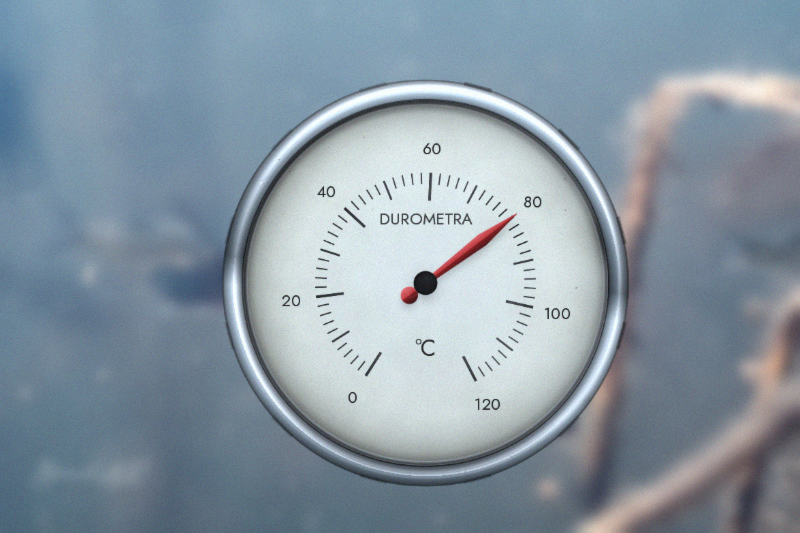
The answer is 80 °C
